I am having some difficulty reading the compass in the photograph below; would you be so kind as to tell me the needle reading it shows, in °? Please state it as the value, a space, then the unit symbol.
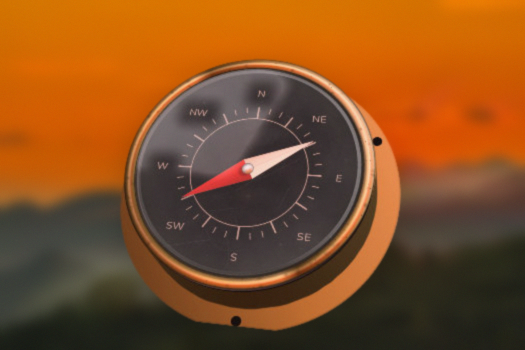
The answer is 240 °
